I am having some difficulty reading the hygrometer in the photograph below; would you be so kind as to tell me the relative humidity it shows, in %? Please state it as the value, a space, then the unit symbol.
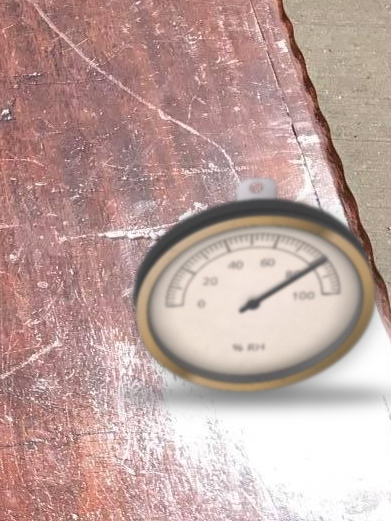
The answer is 80 %
